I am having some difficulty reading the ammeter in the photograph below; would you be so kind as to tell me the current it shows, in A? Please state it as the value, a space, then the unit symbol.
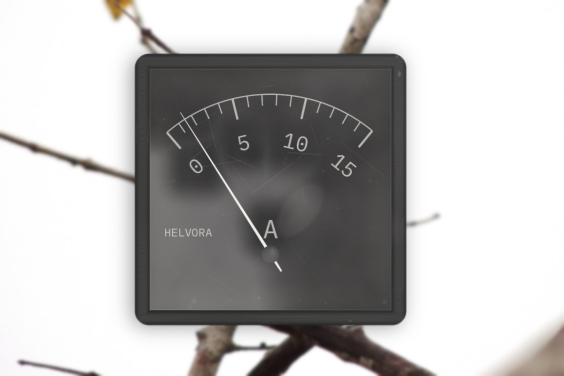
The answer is 1.5 A
